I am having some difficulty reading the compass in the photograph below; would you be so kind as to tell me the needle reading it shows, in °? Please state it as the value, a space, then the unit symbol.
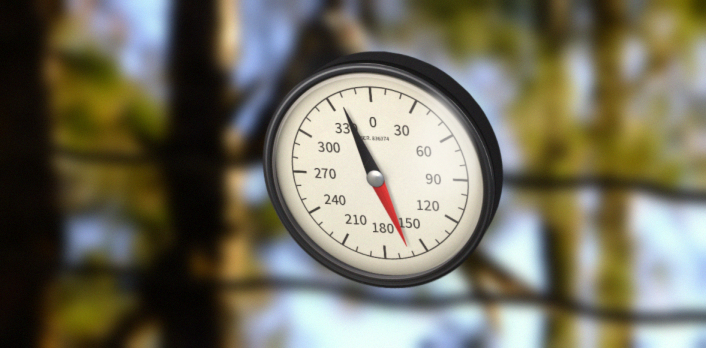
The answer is 160 °
